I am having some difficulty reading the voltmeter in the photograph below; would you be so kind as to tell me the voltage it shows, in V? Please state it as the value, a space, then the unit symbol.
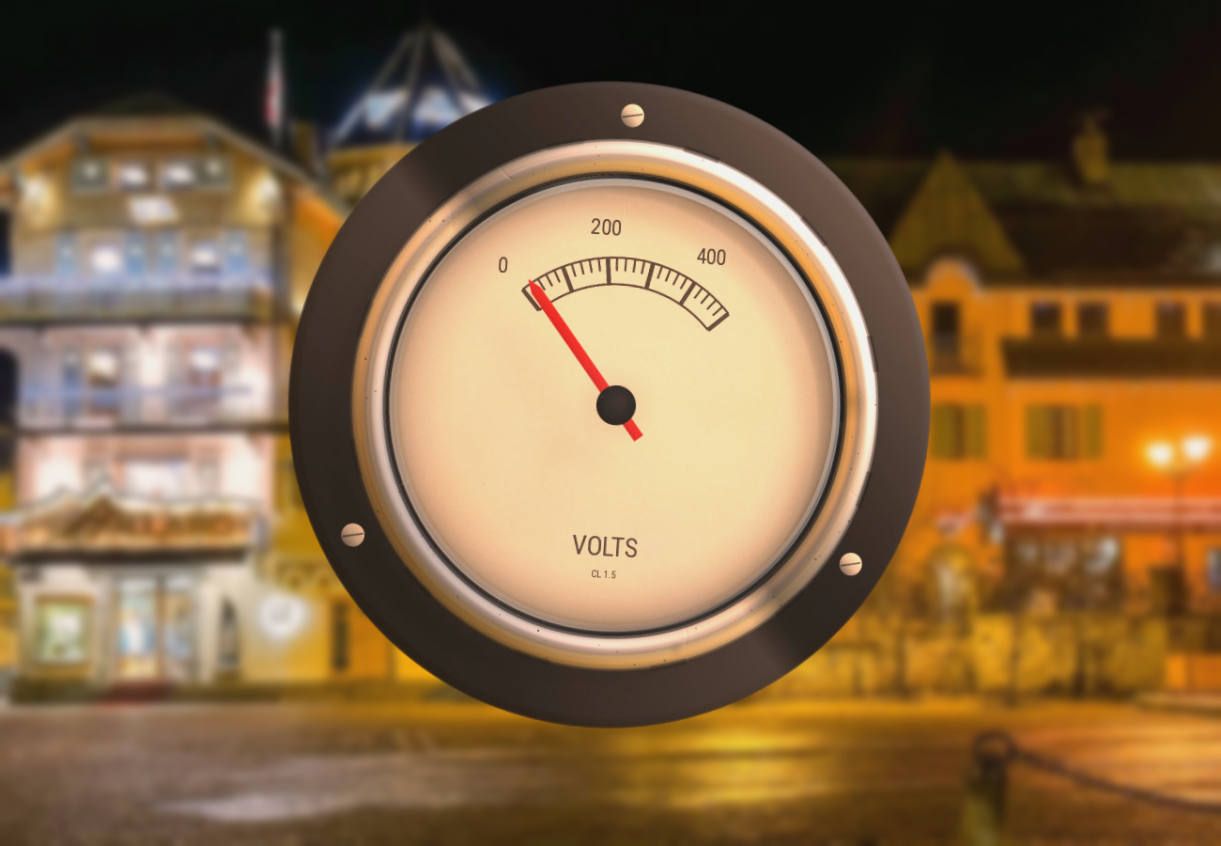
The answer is 20 V
